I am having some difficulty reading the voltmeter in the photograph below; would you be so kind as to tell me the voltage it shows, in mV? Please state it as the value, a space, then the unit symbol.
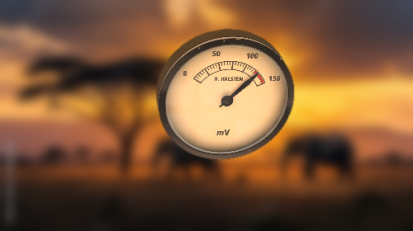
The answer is 125 mV
